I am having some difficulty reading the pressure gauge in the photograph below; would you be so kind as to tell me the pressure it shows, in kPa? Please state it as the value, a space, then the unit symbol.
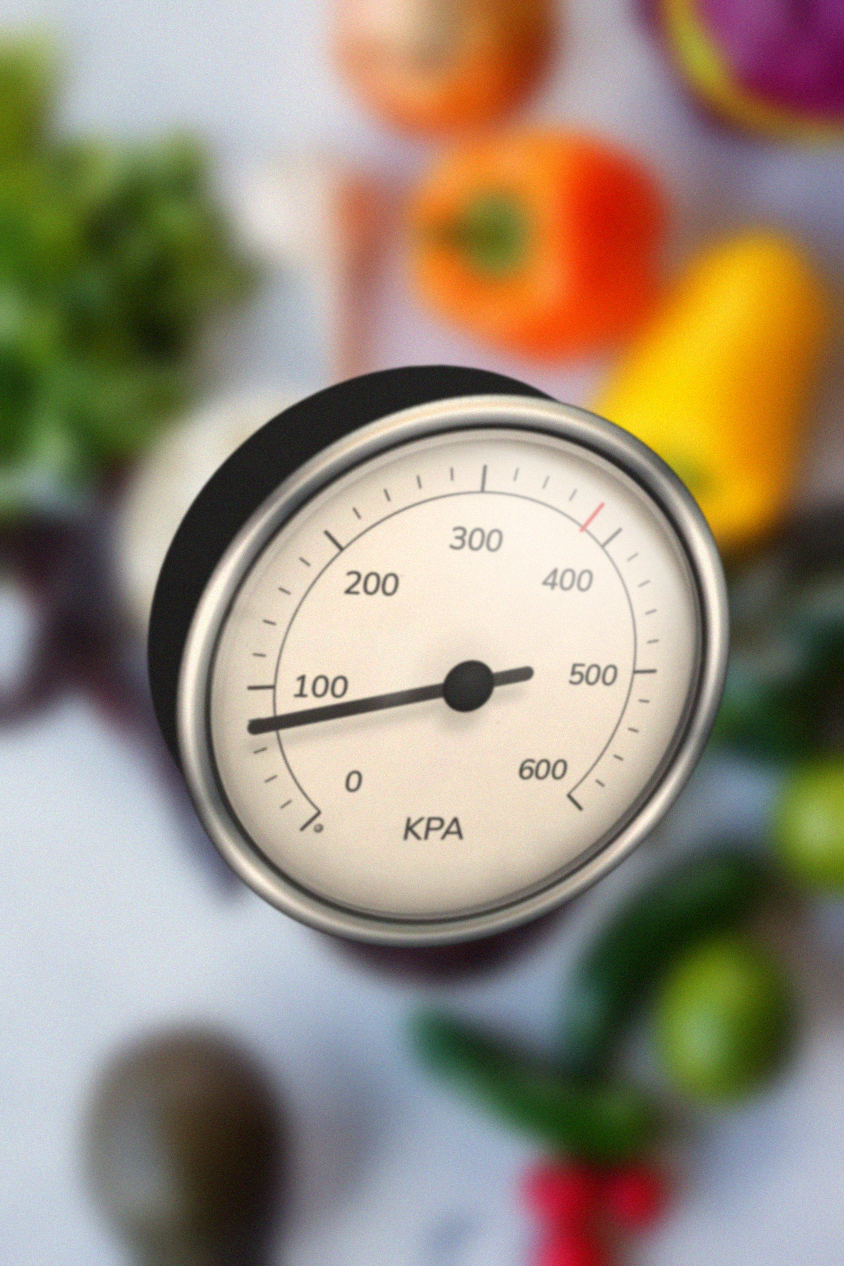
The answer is 80 kPa
